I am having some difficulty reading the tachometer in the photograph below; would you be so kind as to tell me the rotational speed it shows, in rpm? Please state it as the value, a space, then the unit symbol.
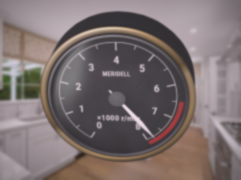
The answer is 7750 rpm
